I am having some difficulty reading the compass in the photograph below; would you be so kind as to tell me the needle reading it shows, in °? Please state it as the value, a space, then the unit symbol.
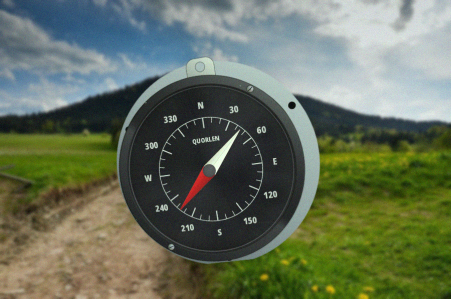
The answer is 225 °
